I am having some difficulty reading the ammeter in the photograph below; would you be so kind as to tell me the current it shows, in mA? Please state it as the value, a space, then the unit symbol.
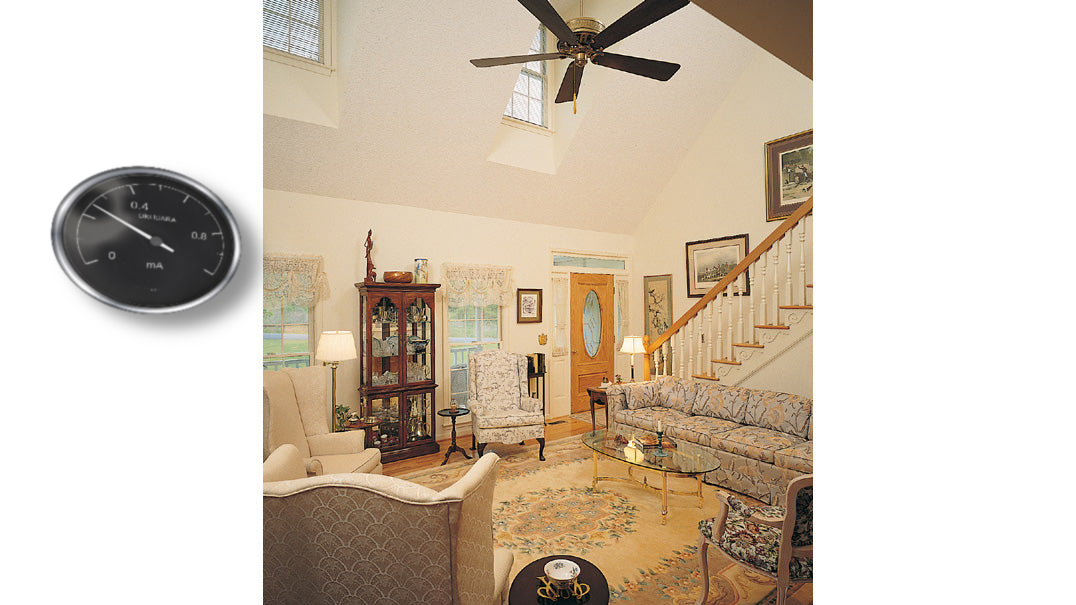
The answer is 0.25 mA
